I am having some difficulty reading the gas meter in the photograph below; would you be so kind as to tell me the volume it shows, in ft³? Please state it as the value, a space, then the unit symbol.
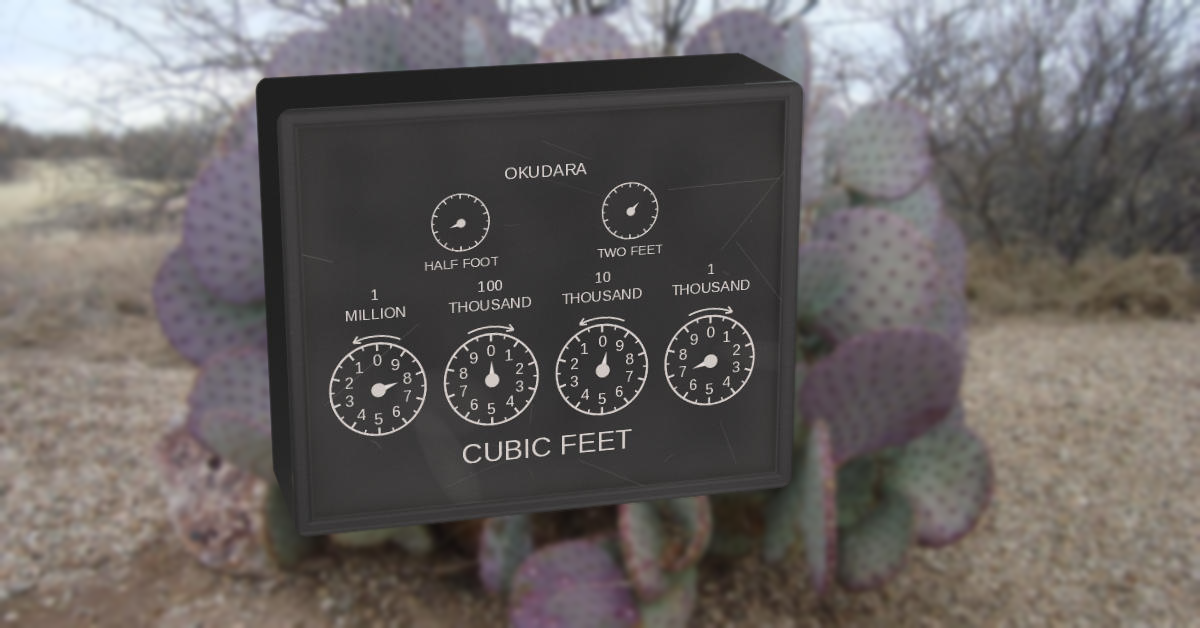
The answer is 799700 ft³
